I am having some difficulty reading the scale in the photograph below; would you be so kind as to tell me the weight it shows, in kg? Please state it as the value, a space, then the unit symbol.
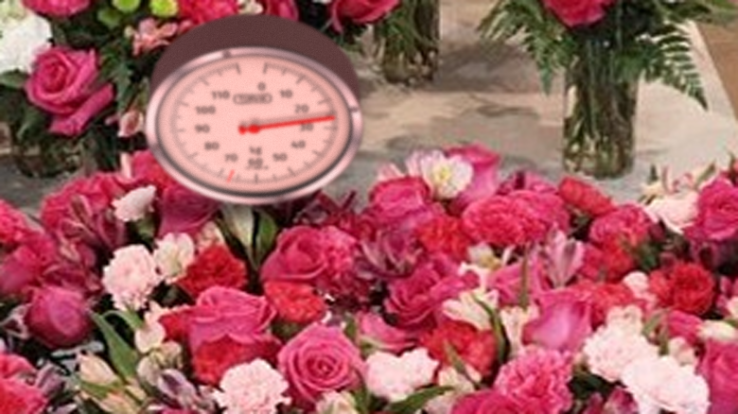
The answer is 25 kg
